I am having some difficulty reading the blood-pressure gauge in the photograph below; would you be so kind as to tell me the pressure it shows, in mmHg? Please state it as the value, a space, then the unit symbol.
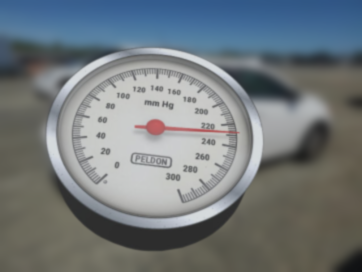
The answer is 230 mmHg
